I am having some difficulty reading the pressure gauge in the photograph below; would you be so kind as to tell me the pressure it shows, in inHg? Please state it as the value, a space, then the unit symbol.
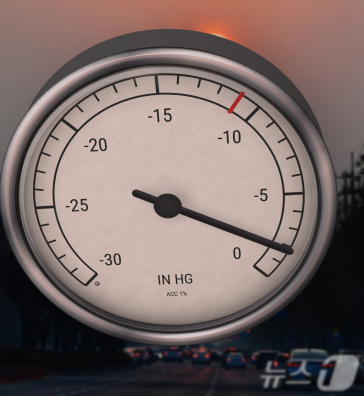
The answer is -2 inHg
